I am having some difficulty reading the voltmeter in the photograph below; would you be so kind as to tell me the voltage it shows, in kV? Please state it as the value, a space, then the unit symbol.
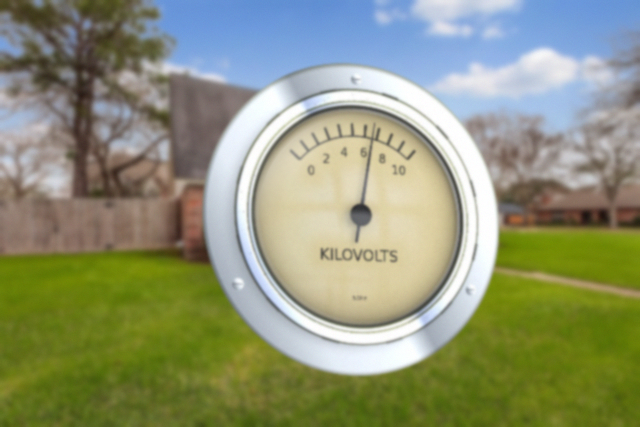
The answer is 6.5 kV
